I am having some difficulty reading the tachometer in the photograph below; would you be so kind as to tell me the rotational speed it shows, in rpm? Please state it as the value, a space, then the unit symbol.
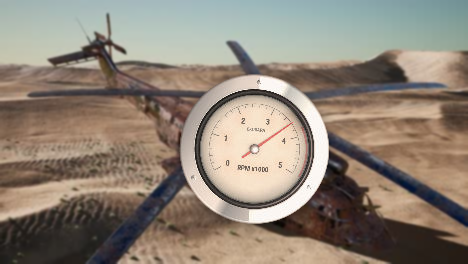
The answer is 3600 rpm
